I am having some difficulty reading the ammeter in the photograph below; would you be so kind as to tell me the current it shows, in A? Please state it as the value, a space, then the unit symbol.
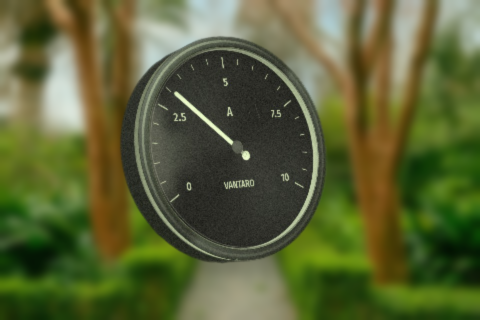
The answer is 3 A
